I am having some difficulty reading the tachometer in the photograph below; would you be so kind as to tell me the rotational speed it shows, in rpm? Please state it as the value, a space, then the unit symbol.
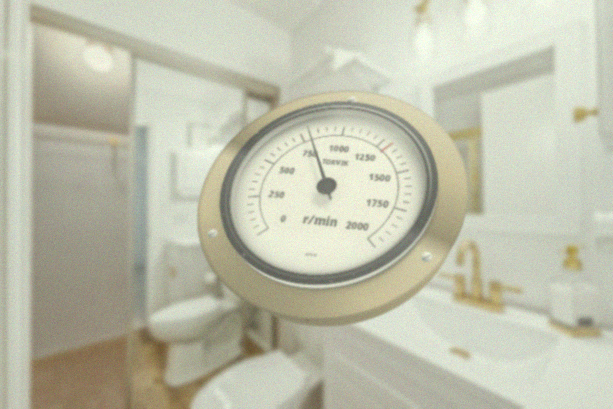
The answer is 800 rpm
